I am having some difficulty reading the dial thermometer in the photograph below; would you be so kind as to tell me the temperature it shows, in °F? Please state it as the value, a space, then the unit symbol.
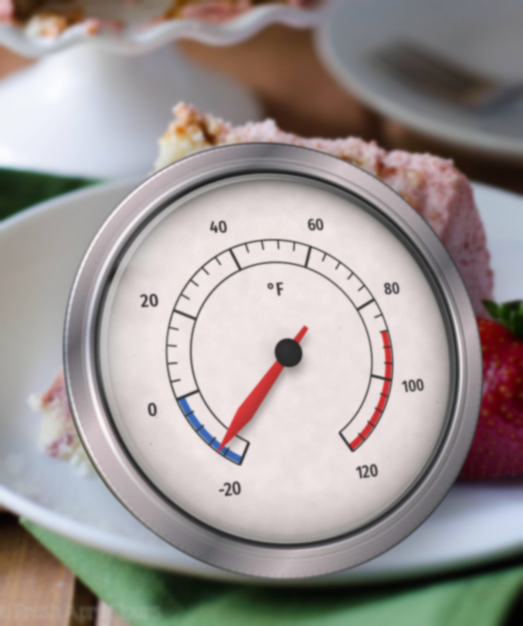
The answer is -14 °F
